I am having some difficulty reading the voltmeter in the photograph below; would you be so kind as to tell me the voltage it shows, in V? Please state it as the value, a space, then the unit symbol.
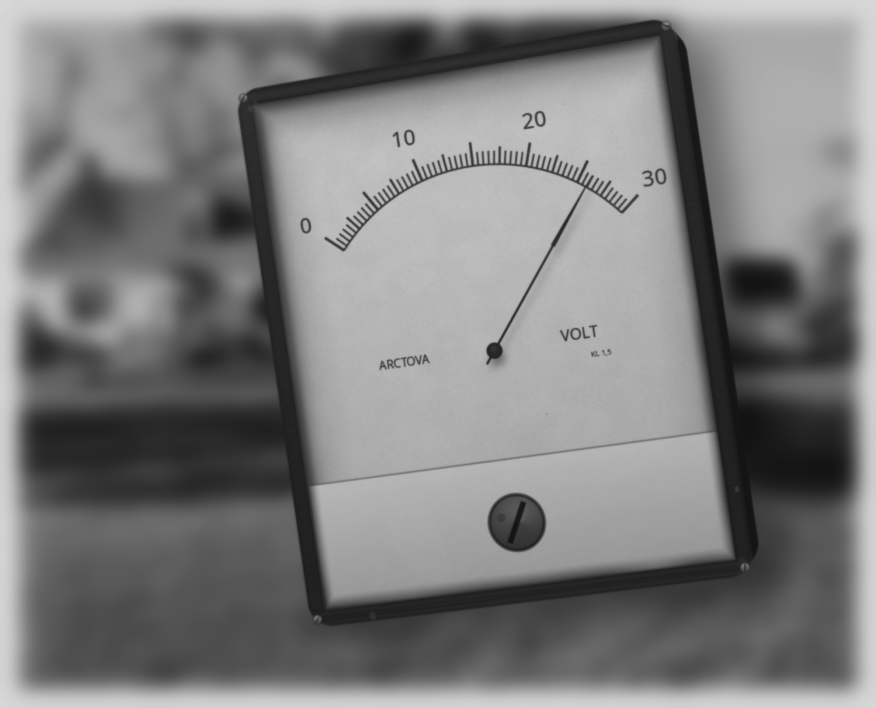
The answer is 26 V
